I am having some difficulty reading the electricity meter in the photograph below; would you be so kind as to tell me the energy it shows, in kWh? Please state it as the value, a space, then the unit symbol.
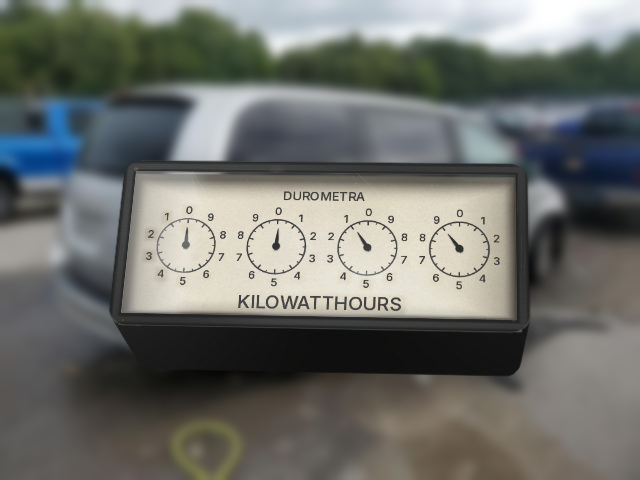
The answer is 9 kWh
